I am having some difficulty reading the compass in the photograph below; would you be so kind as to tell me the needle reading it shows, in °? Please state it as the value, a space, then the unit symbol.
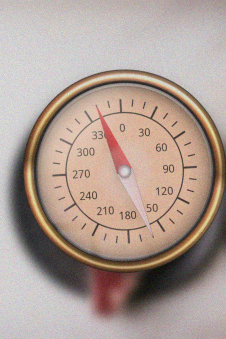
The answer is 340 °
